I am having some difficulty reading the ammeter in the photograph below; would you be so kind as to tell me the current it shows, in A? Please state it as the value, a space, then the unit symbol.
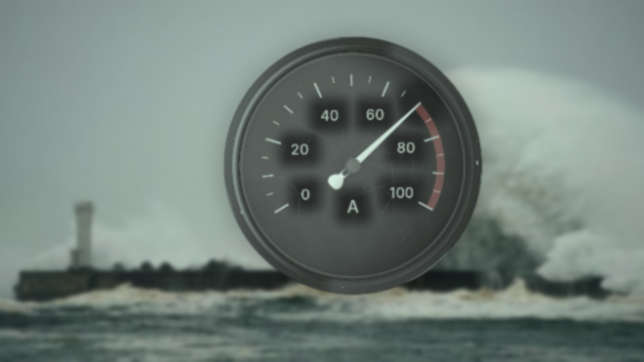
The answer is 70 A
